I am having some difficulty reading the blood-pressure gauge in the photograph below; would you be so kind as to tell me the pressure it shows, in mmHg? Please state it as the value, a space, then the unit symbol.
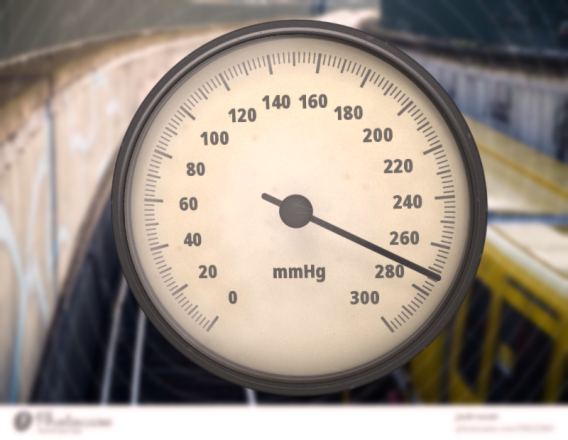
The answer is 272 mmHg
